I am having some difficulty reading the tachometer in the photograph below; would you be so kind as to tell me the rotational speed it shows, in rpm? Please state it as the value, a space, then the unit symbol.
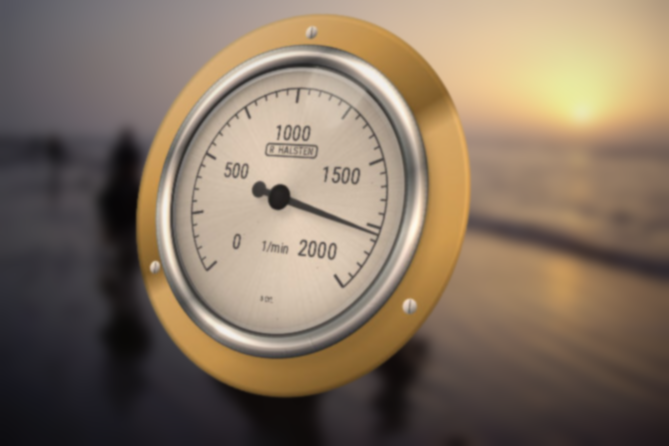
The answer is 1775 rpm
